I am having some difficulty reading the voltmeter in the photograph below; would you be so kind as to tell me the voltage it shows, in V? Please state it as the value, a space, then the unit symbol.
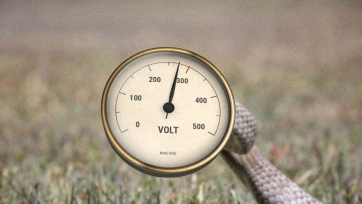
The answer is 275 V
